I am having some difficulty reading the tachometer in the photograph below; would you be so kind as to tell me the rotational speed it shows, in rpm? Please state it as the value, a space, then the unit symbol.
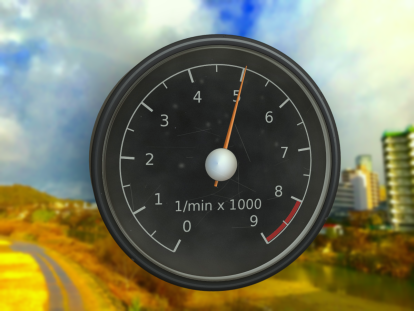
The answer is 5000 rpm
